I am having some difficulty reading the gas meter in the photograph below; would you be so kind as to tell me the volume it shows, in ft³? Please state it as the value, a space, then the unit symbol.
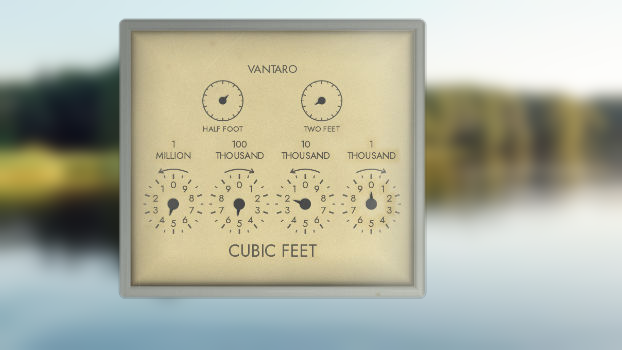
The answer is 452000 ft³
